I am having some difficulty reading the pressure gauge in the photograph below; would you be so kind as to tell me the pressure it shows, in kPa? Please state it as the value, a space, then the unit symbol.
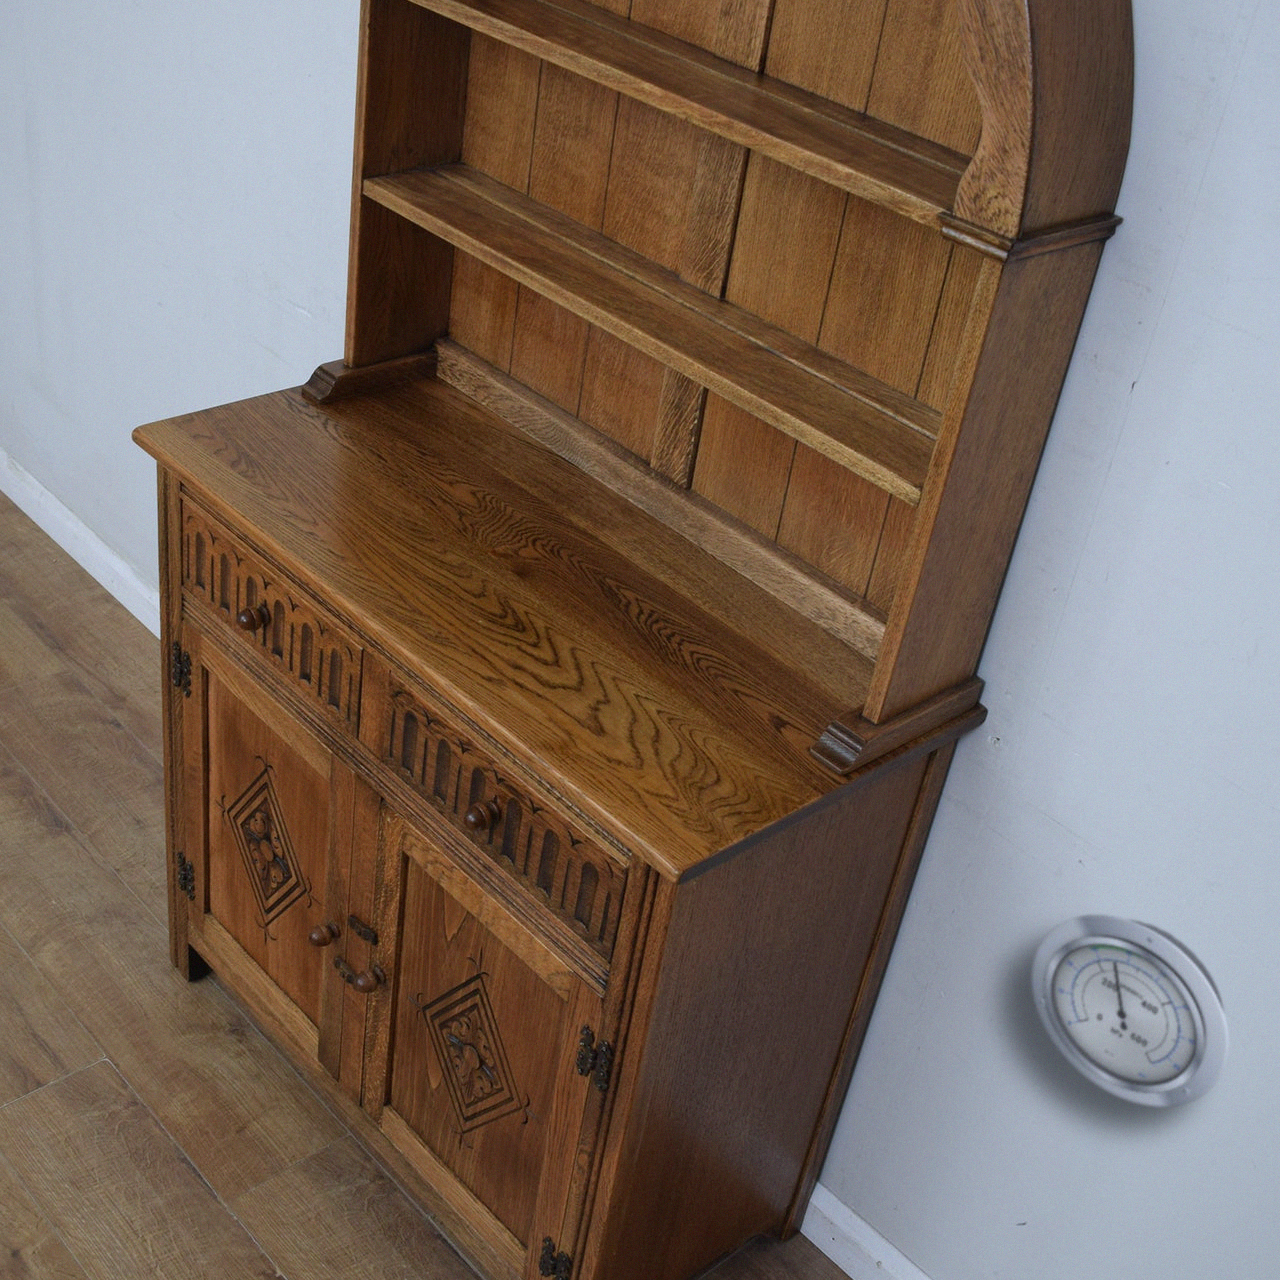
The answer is 250 kPa
